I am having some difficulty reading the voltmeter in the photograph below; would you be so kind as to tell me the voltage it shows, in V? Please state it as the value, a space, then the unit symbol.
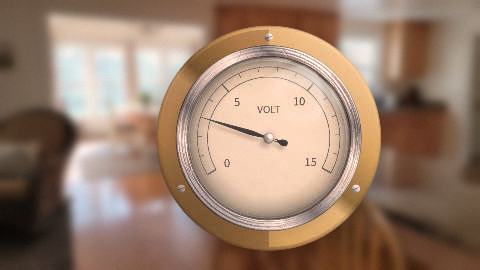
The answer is 3 V
